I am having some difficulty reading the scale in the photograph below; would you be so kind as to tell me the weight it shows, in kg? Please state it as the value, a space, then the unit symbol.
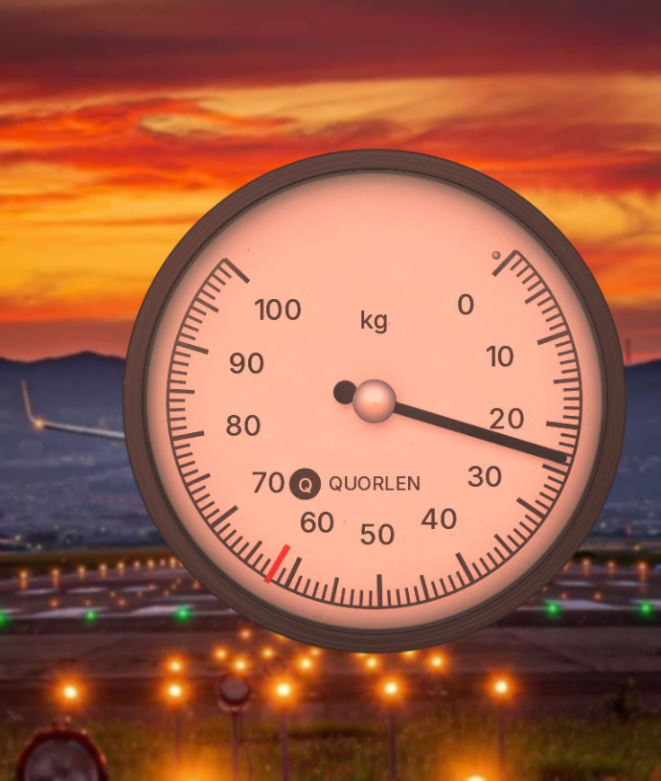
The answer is 23.5 kg
